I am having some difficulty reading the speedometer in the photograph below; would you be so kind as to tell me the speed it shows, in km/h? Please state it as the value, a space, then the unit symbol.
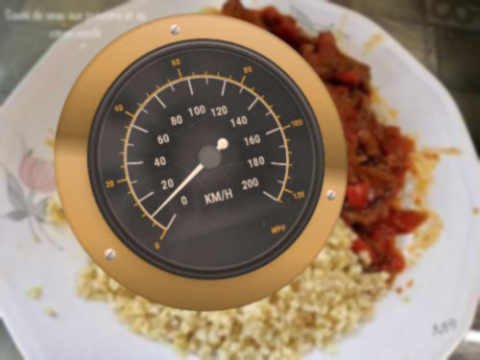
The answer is 10 km/h
